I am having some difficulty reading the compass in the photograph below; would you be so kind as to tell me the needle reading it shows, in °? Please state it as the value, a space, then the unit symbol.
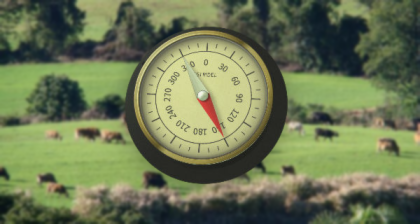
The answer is 150 °
